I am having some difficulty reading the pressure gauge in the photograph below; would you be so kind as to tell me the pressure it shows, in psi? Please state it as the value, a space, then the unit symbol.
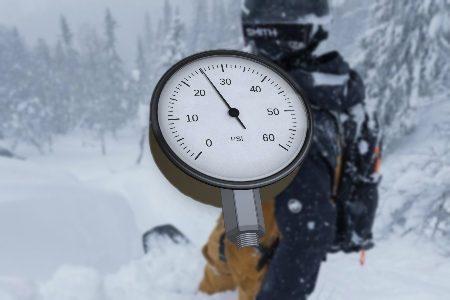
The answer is 25 psi
